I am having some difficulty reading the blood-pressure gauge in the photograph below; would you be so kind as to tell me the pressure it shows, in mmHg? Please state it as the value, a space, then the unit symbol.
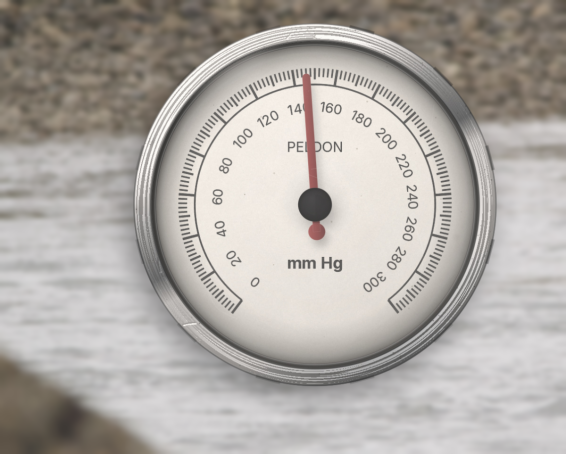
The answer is 146 mmHg
